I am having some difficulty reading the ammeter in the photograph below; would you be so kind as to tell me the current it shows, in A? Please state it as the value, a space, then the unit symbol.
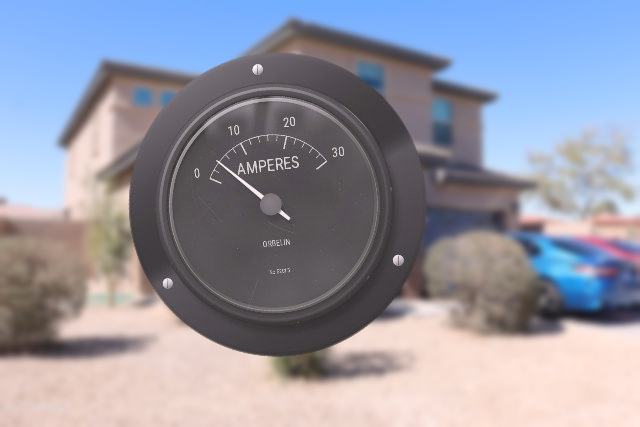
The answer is 4 A
